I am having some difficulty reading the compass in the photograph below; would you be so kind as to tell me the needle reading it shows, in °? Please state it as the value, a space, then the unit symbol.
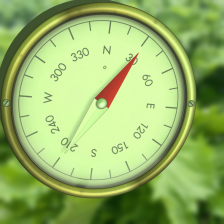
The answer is 30 °
